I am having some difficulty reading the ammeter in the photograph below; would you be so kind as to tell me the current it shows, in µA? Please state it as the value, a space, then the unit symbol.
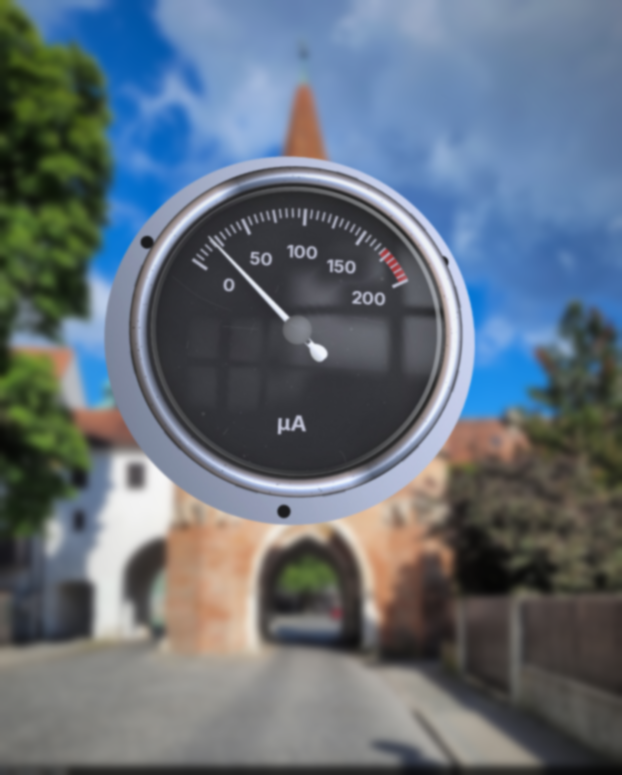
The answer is 20 µA
